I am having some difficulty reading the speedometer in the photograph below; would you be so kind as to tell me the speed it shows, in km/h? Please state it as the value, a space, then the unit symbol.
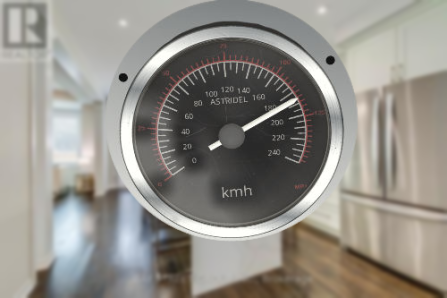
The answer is 185 km/h
